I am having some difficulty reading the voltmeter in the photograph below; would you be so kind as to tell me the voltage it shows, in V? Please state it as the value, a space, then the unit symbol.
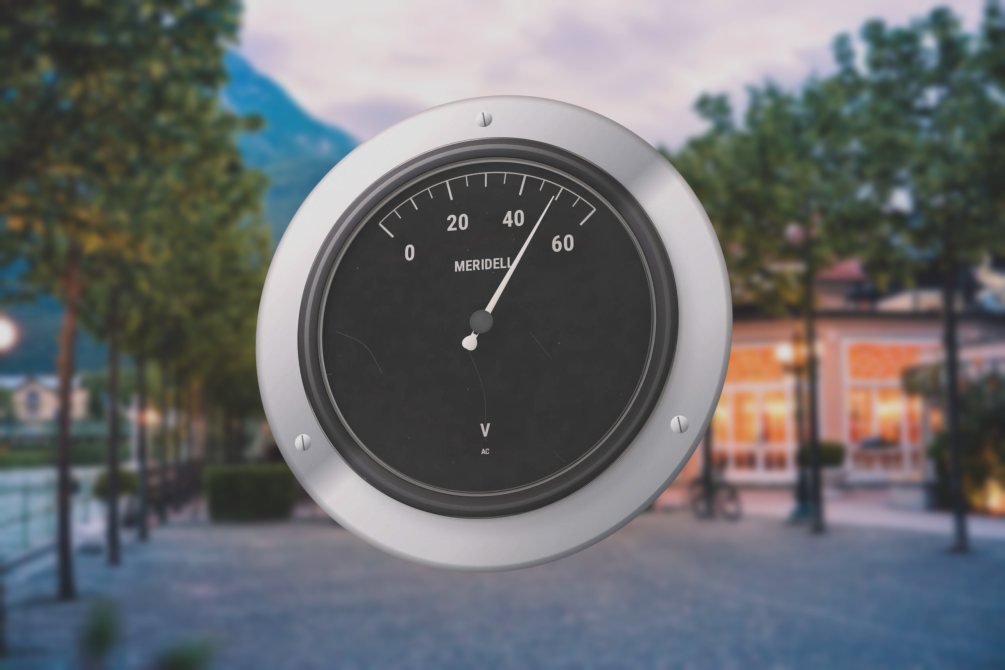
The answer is 50 V
